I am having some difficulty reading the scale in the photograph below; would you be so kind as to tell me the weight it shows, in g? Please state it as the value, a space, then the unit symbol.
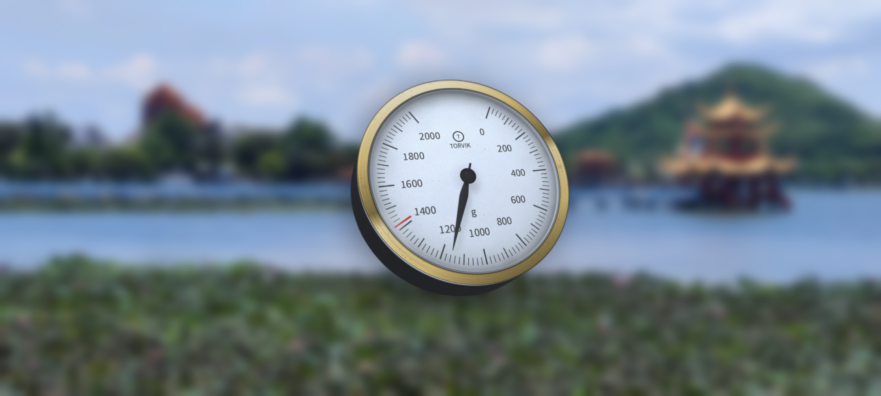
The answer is 1160 g
